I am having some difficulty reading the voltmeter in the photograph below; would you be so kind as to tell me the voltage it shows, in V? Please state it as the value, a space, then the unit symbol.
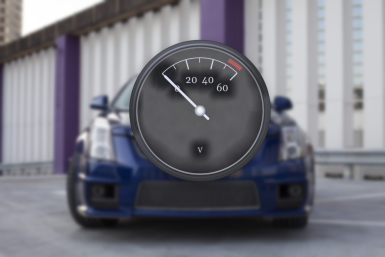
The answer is 0 V
